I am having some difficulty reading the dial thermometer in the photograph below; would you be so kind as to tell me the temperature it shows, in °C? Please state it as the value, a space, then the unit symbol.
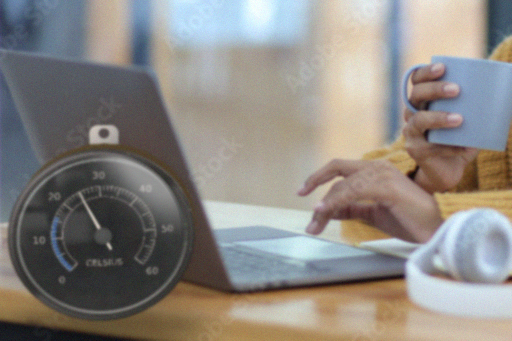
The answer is 25 °C
